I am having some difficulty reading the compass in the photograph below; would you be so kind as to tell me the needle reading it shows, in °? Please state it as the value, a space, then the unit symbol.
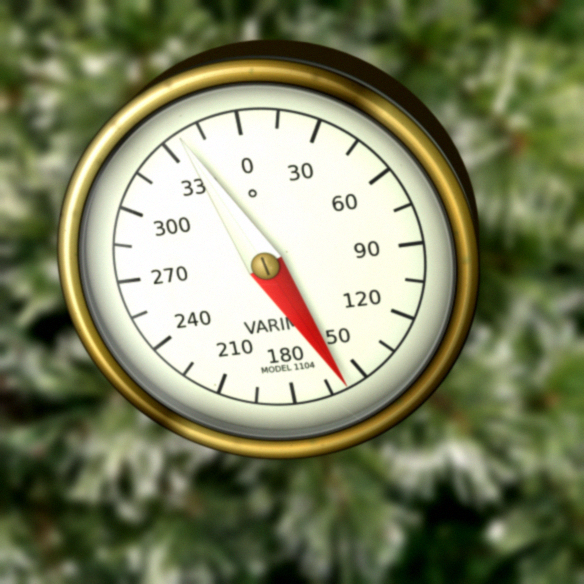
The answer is 157.5 °
